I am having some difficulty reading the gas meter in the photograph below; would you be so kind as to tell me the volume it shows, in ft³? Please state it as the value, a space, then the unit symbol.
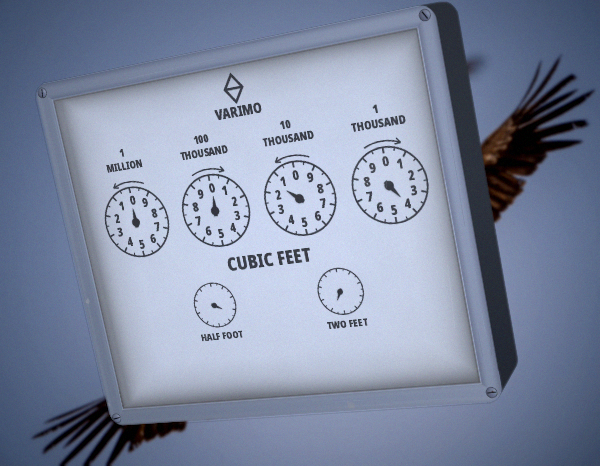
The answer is 1400 ft³
